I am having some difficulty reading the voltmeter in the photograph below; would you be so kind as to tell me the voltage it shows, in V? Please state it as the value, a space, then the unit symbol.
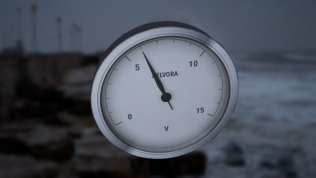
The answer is 6 V
